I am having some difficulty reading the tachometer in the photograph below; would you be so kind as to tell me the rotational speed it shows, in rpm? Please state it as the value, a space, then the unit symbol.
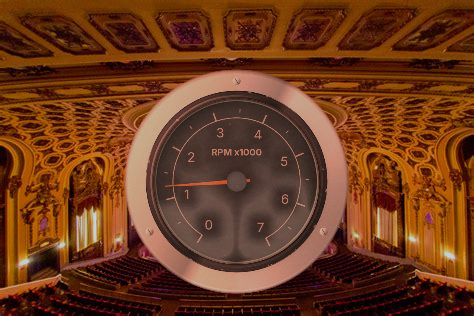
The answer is 1250 rpm
